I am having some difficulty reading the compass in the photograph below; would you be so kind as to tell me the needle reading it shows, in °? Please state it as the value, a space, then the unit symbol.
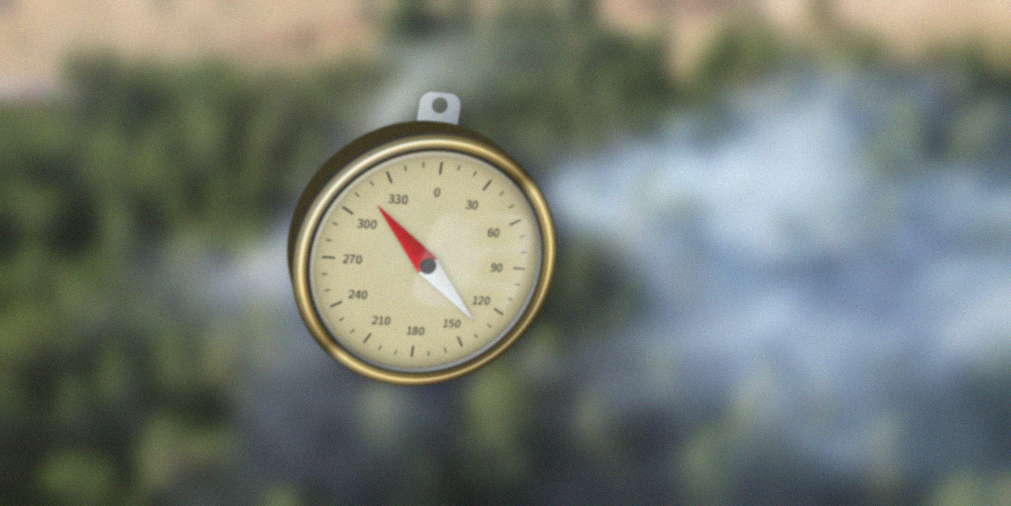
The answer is 315 °
